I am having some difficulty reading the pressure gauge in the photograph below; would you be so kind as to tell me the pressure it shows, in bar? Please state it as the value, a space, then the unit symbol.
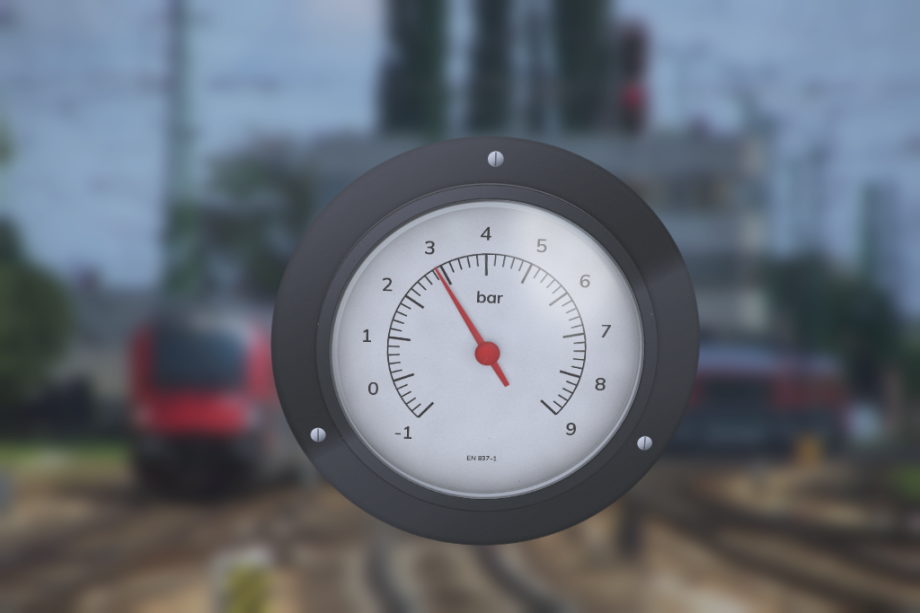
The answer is 2.9 bar
